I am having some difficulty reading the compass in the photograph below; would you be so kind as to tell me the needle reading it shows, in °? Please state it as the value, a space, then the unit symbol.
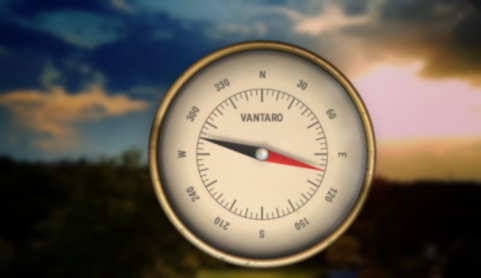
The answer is 105 °
